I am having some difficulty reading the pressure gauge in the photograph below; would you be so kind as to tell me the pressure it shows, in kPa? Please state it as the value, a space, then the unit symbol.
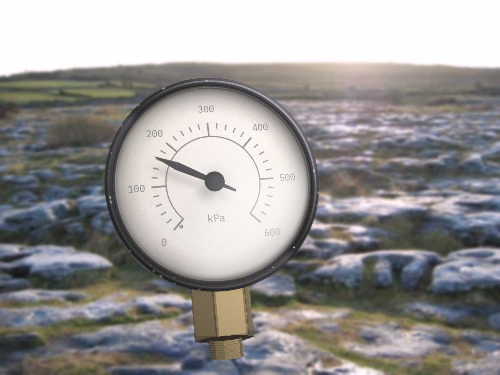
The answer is 160 kPa
